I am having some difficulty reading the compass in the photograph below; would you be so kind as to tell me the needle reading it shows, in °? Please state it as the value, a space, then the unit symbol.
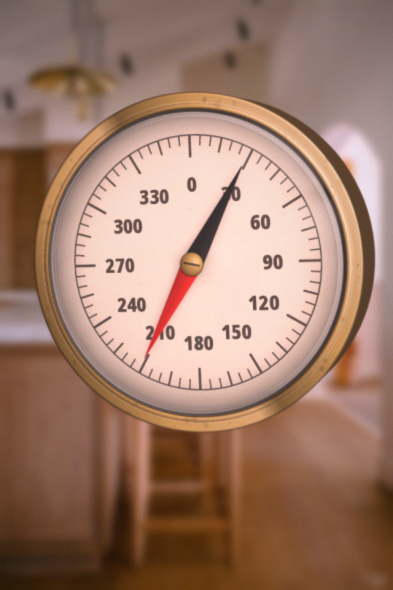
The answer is 210 °
